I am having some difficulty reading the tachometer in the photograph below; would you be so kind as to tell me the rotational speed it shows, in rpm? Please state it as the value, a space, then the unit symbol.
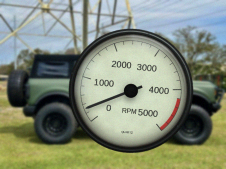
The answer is 300 rpm
